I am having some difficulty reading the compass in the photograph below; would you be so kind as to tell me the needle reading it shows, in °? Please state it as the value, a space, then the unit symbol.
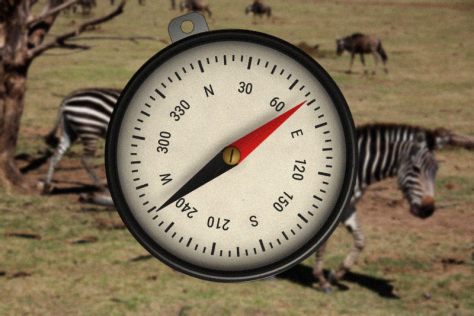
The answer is 72.5 °
